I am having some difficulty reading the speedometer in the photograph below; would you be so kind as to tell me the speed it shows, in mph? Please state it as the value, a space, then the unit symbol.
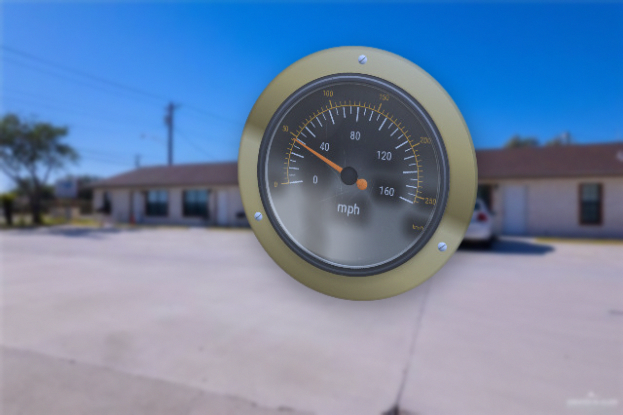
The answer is 30 mph
